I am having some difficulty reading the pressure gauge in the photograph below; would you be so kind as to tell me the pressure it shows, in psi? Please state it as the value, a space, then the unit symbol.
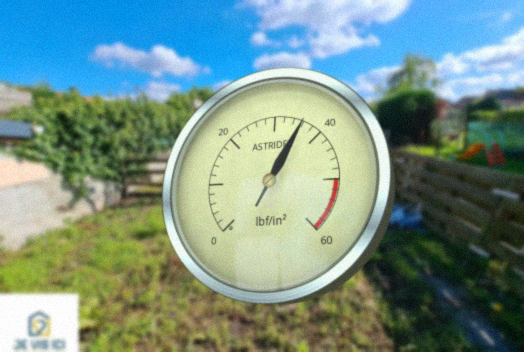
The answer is 36 psi
